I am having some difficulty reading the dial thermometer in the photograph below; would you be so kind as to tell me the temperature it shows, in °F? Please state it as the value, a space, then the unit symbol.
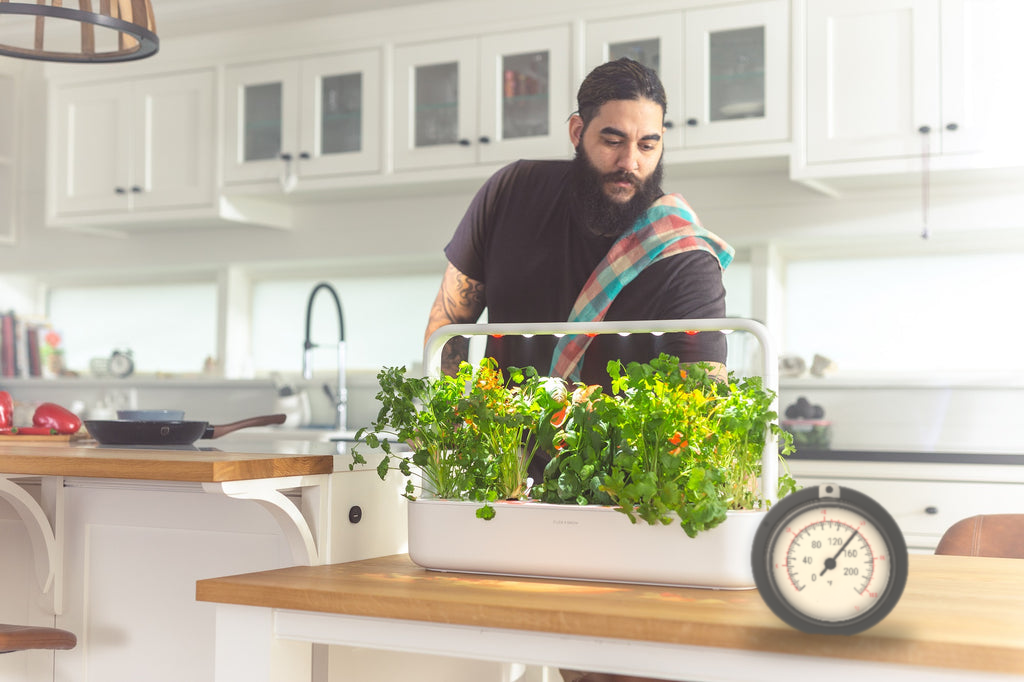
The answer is 140 °F
